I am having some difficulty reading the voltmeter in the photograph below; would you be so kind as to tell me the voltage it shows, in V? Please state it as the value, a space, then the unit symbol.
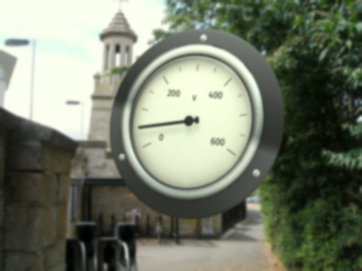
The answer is 50 V
